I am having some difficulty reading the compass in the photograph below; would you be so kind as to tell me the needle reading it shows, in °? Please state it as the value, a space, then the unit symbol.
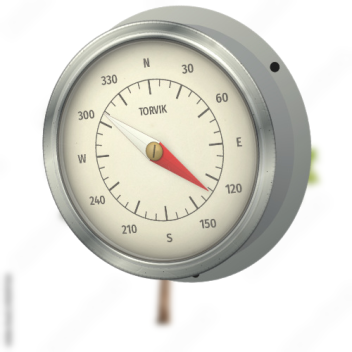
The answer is 130 °
